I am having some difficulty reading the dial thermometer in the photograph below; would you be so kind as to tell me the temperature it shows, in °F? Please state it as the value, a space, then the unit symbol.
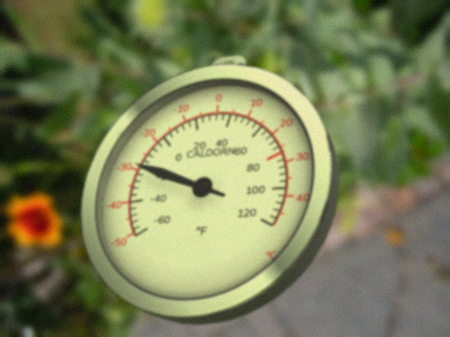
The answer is -20 °F
